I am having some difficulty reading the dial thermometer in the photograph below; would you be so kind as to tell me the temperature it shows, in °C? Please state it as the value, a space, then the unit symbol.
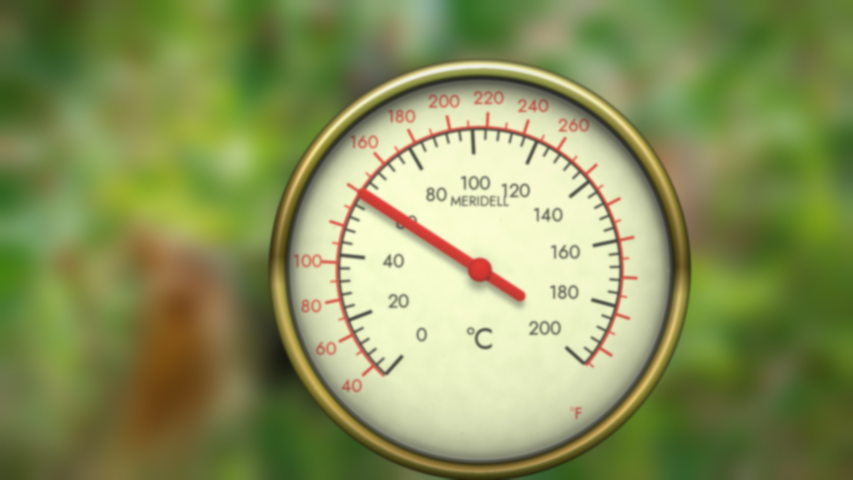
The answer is 60 °C
